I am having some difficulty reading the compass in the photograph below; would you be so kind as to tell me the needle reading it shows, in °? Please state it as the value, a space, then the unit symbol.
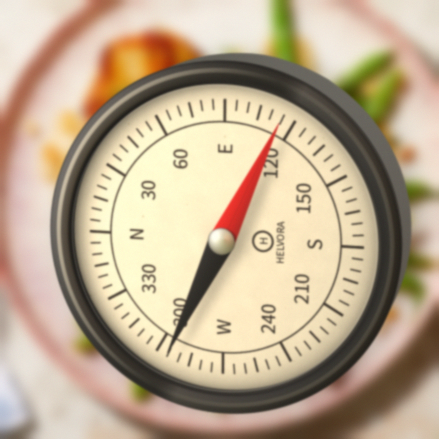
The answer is 115 °
